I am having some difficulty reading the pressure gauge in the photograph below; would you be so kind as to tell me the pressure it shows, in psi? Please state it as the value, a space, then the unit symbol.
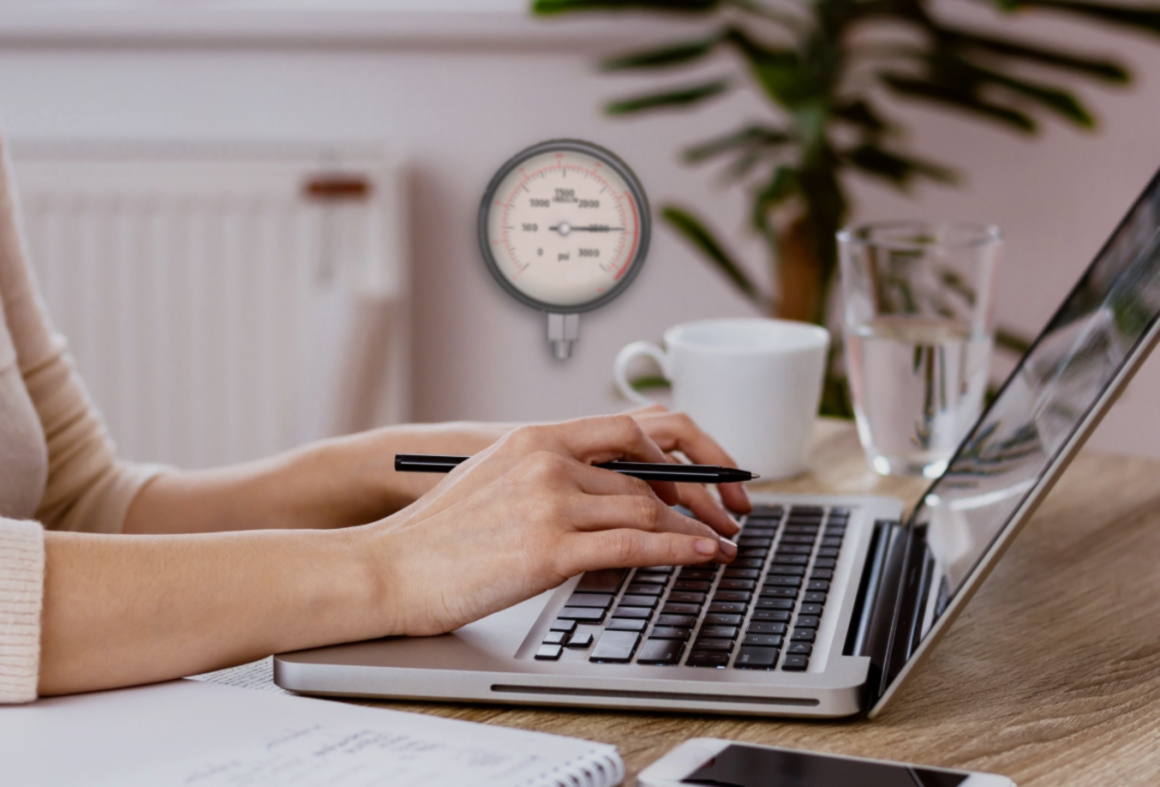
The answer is 2500 psi
